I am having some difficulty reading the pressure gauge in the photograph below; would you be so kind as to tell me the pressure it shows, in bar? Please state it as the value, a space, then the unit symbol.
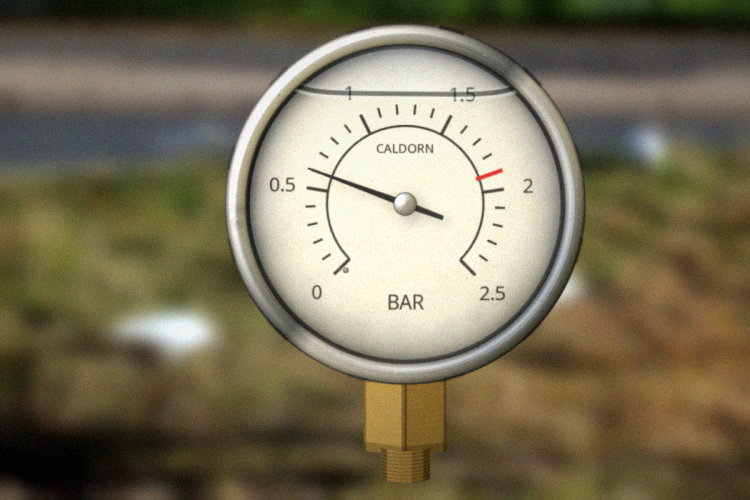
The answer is 0.6 bar
